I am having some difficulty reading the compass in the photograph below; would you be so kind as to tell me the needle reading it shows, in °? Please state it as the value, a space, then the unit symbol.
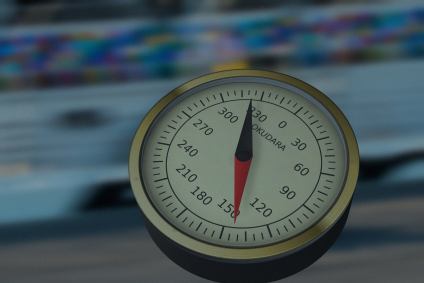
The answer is 142.5 °
